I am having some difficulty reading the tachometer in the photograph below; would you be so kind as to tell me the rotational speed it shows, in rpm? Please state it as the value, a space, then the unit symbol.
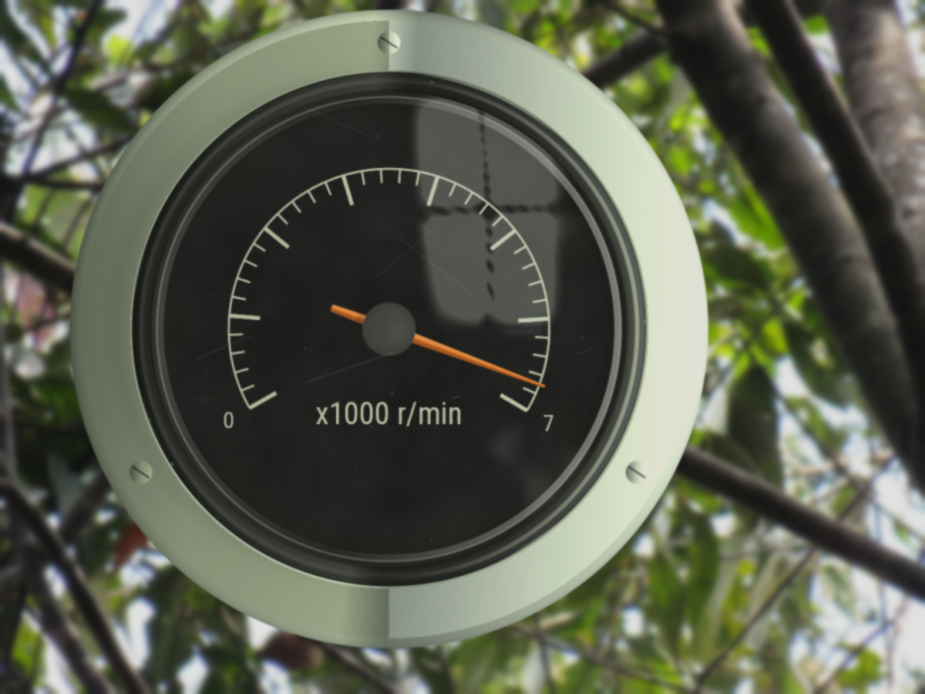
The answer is 6700 rpm
